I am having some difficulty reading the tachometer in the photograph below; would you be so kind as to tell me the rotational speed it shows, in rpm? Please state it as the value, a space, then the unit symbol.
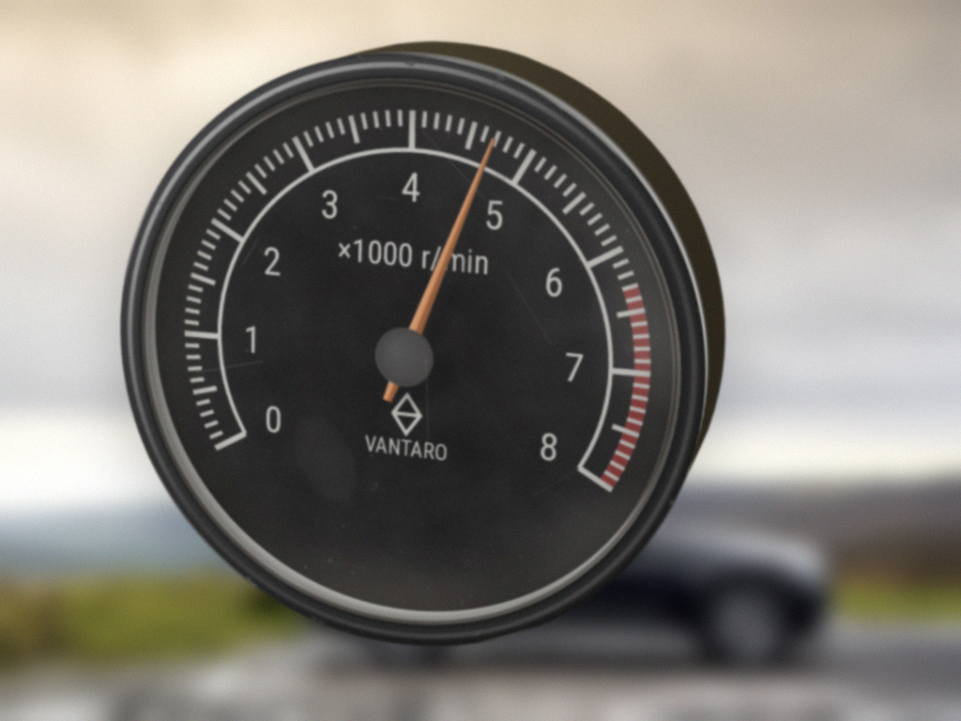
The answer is 4700 rpm
